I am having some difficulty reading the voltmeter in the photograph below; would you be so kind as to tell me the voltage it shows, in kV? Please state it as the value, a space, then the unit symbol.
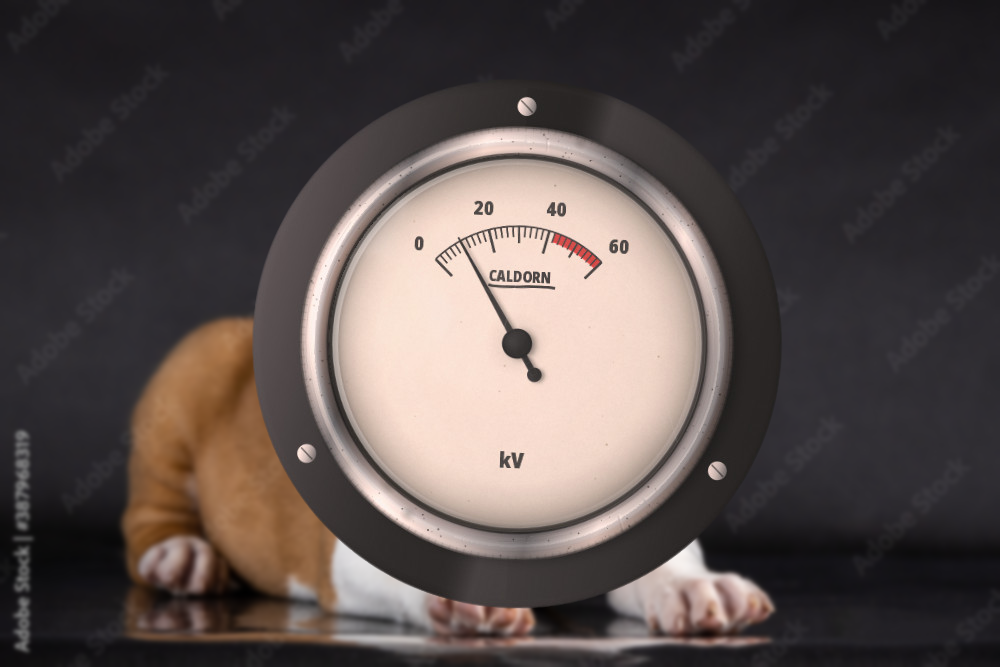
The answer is 10 kV
